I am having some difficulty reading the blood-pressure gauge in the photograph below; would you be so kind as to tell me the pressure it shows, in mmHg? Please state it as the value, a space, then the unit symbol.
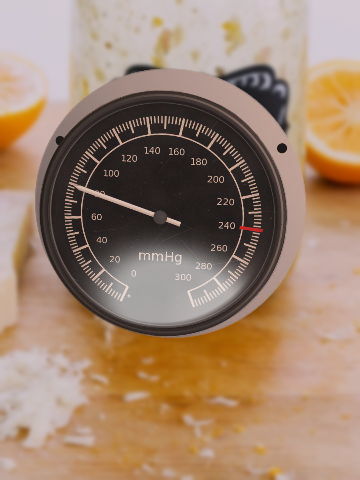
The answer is 80 mmHg
